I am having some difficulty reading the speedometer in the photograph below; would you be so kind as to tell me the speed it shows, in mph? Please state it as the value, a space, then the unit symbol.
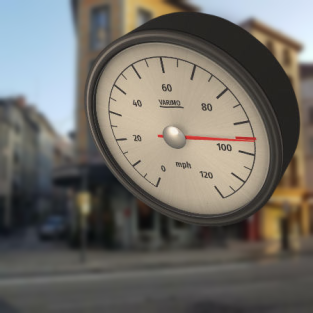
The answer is 95 mph
